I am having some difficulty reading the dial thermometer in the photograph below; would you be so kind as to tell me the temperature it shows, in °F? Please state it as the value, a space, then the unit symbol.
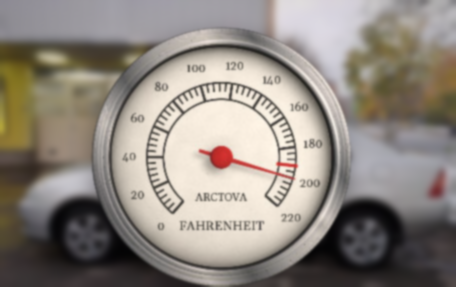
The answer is 200 °F
